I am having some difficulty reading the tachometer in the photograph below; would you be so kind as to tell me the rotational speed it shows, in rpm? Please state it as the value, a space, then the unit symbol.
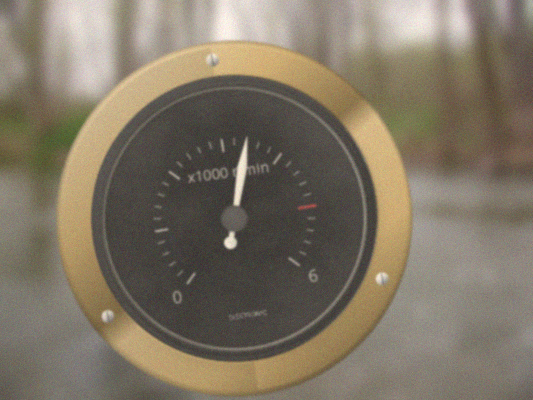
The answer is 3400 rpm
